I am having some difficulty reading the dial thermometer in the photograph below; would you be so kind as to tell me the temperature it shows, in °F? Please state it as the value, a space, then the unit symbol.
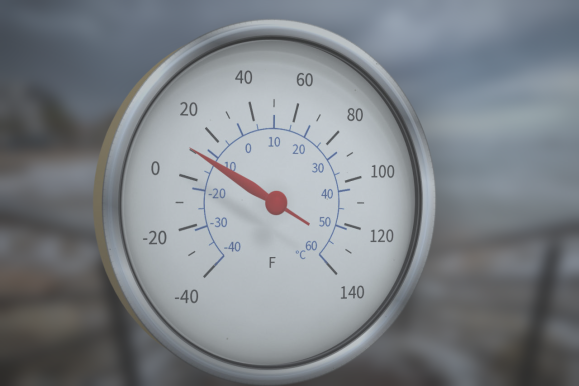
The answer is 10 °F
